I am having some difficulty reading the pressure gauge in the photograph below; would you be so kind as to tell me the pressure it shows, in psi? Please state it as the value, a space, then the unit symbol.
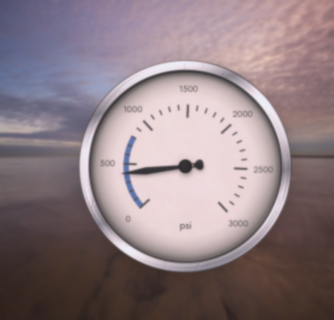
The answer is 400 psi
